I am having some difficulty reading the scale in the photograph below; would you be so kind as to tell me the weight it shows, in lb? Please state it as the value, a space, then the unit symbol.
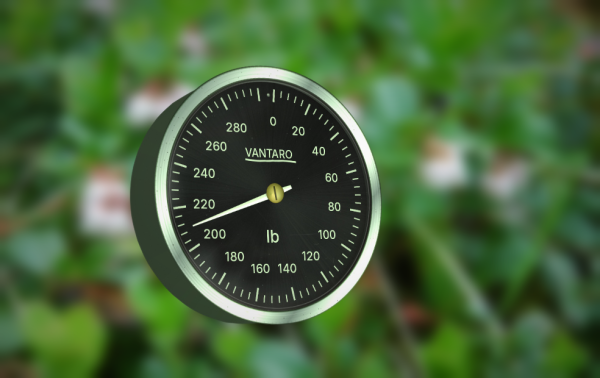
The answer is 210 lb
